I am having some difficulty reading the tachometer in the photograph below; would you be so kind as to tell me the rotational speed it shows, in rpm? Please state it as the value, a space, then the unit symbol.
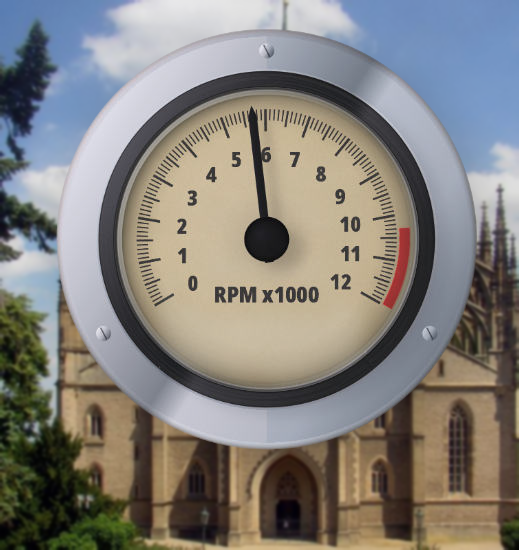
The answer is 5700 rpm
